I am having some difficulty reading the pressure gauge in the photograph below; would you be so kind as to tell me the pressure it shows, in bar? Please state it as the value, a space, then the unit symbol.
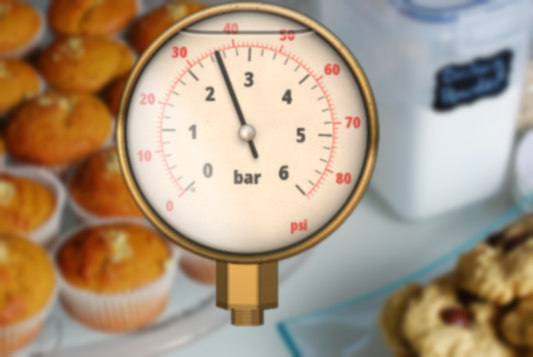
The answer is 2.5 bar
